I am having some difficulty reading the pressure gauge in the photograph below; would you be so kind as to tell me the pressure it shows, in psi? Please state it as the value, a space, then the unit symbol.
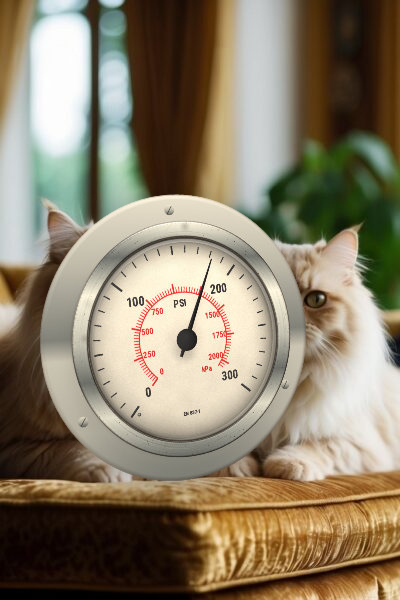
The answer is 180 psi
